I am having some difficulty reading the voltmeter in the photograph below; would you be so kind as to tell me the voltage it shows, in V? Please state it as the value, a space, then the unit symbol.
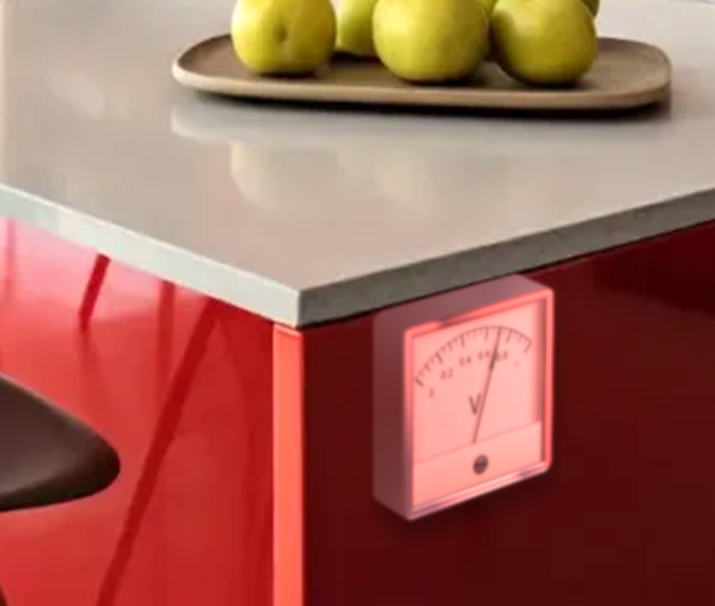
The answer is 0.7 V
